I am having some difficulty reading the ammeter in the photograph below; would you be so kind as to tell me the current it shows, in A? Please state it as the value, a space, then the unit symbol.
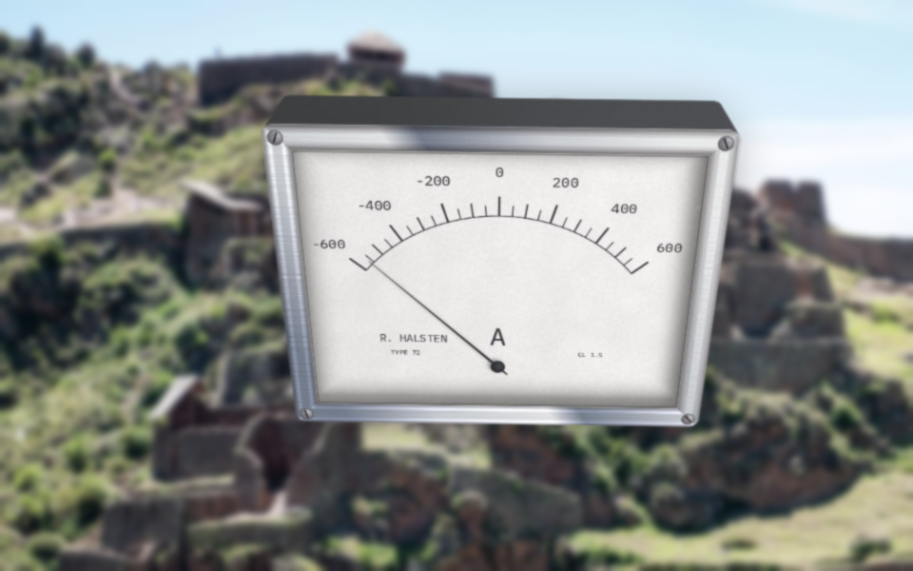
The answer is -550 A
